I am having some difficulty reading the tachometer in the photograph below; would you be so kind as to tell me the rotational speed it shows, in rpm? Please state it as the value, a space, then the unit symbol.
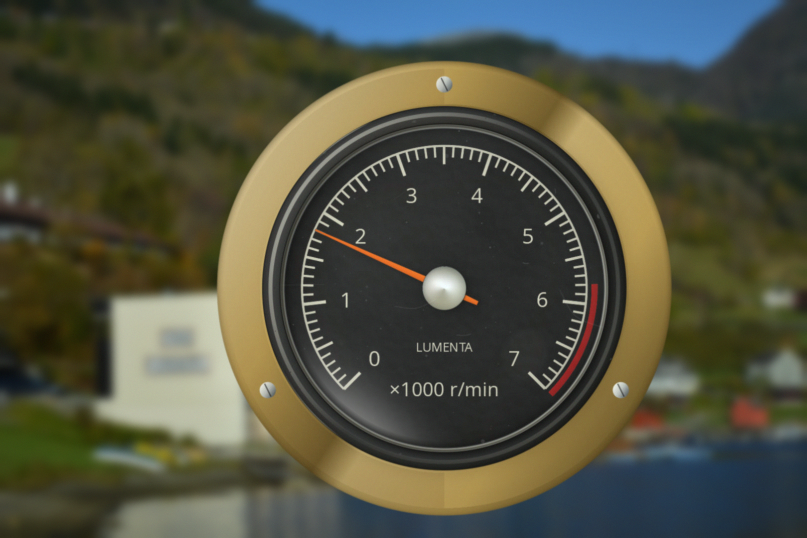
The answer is 1800 rpm
